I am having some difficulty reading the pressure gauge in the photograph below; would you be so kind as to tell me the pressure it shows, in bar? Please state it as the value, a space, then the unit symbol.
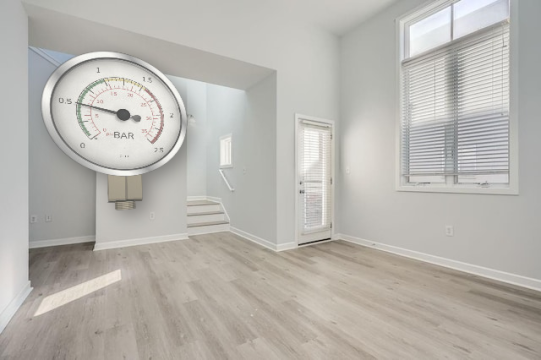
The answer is 0.5 bar
